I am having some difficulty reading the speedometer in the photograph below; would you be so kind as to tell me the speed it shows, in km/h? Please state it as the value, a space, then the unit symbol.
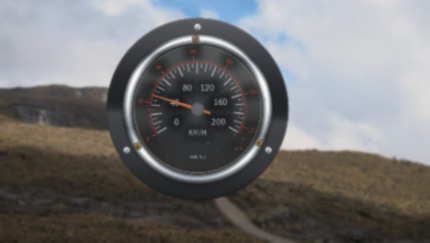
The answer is 40 km/h
